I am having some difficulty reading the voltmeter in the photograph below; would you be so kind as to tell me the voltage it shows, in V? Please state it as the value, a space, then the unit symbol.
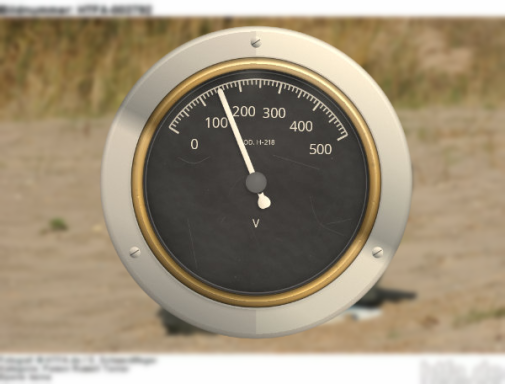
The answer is 150 V
